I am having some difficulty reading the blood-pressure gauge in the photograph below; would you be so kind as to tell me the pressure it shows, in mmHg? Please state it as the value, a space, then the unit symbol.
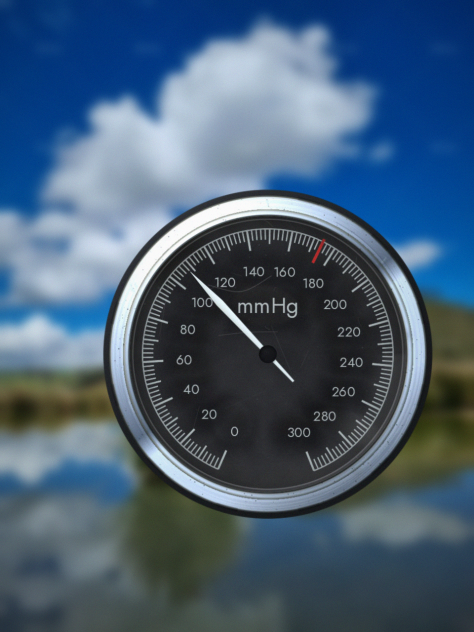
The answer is 108 mmHg
